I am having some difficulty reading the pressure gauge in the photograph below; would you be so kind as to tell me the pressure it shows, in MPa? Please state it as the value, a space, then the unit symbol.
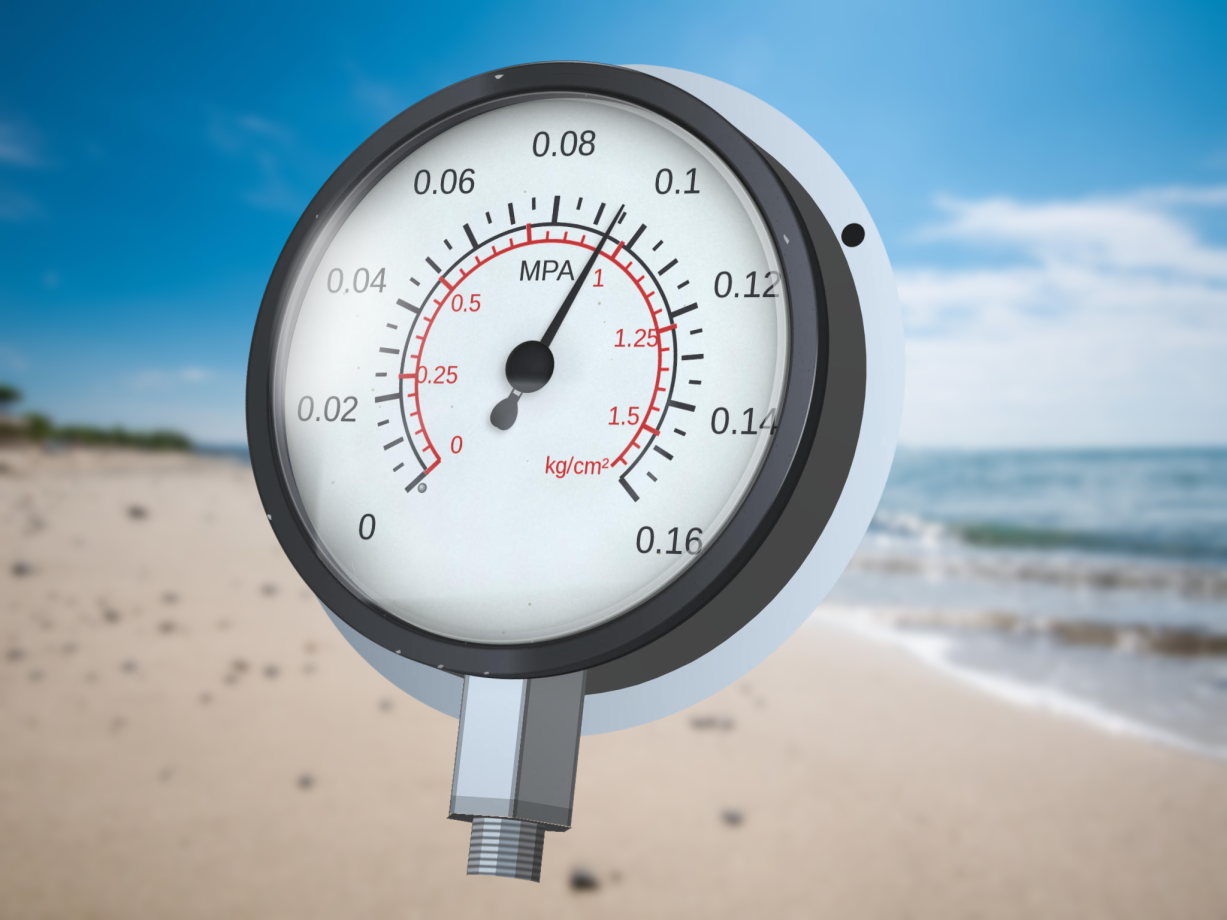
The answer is 0.095 MPa
